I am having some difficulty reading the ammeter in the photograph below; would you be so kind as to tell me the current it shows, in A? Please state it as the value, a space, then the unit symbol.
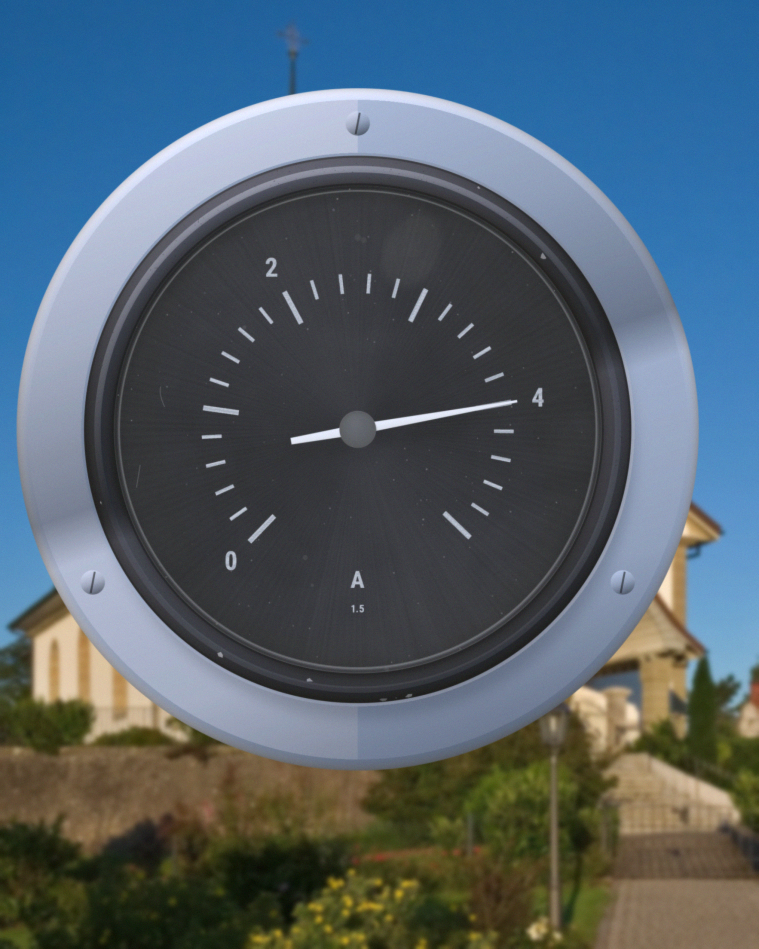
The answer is 4 A
